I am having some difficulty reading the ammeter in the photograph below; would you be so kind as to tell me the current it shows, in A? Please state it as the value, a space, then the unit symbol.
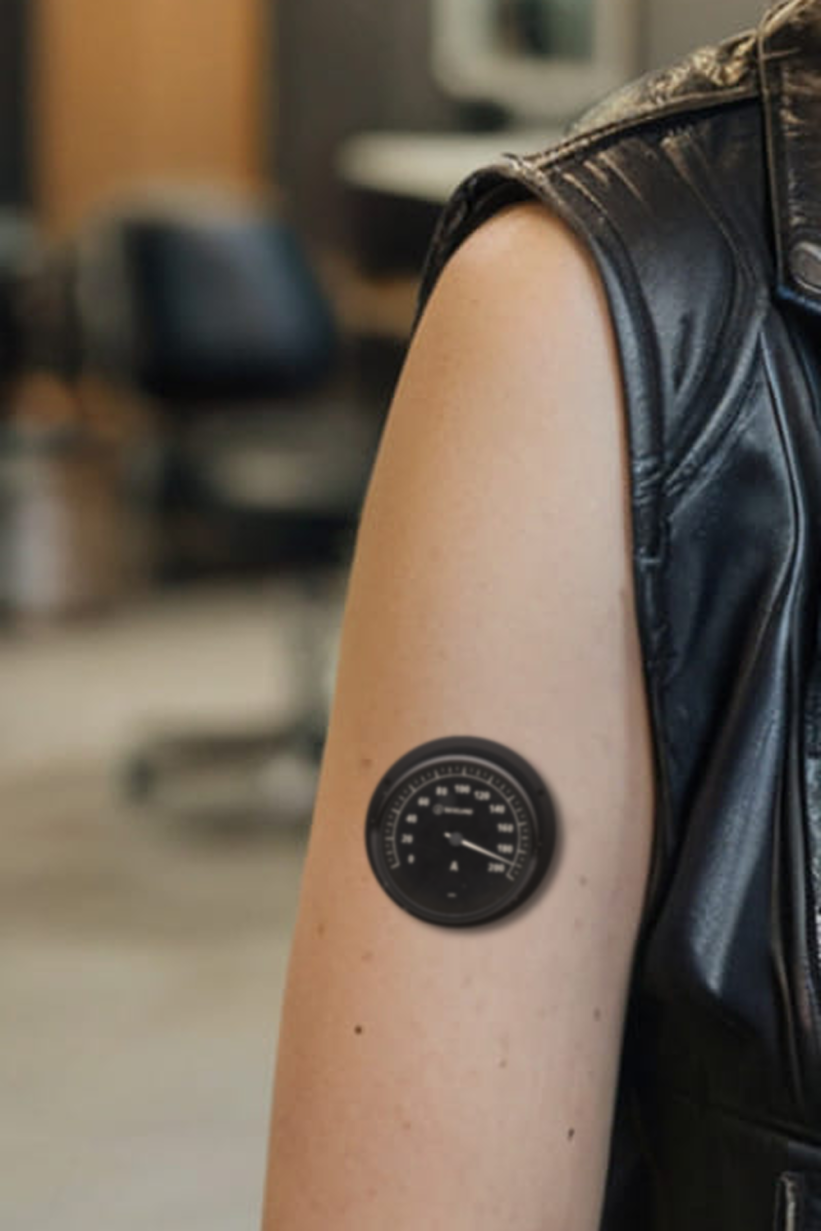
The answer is 190 A
